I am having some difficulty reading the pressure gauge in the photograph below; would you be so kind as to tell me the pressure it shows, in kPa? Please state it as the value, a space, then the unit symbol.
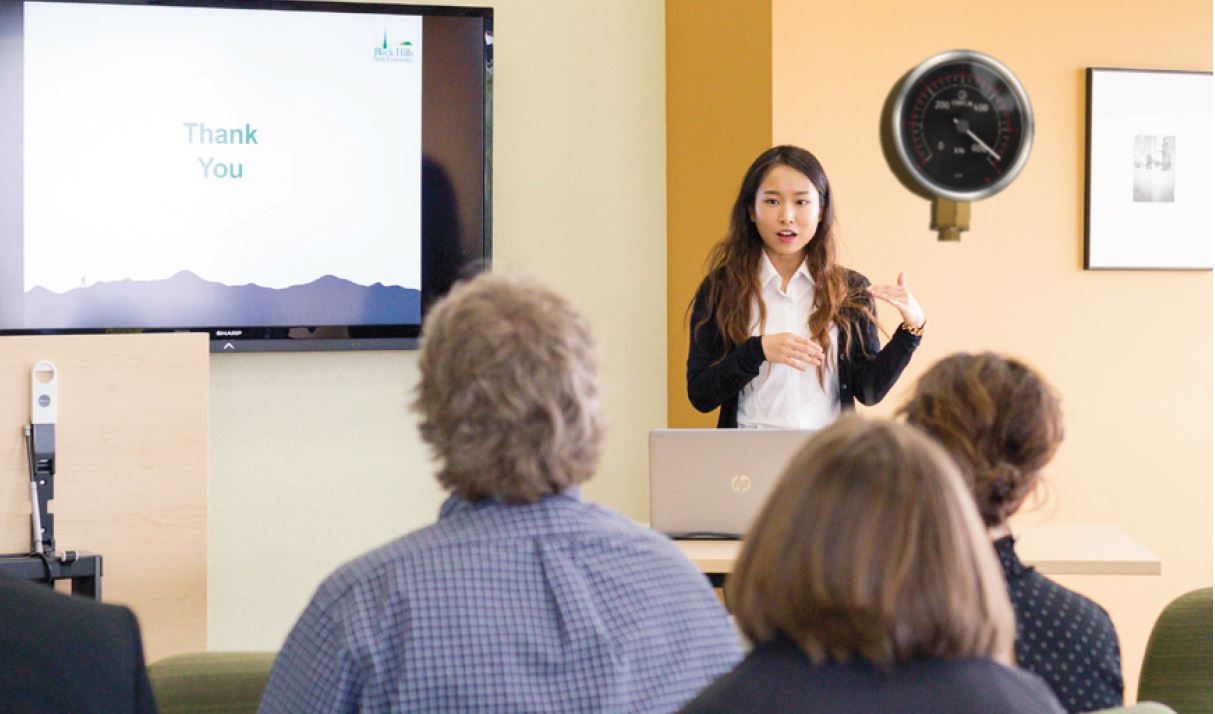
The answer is 580 kPa
